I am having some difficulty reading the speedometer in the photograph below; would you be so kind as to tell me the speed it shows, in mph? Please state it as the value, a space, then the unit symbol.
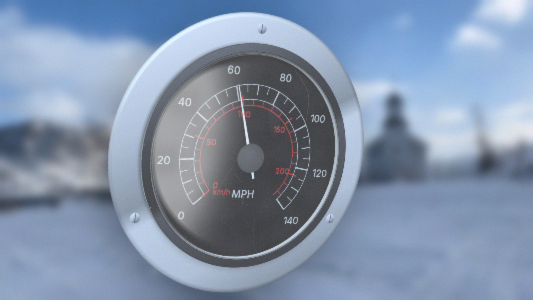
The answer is 60 mph
